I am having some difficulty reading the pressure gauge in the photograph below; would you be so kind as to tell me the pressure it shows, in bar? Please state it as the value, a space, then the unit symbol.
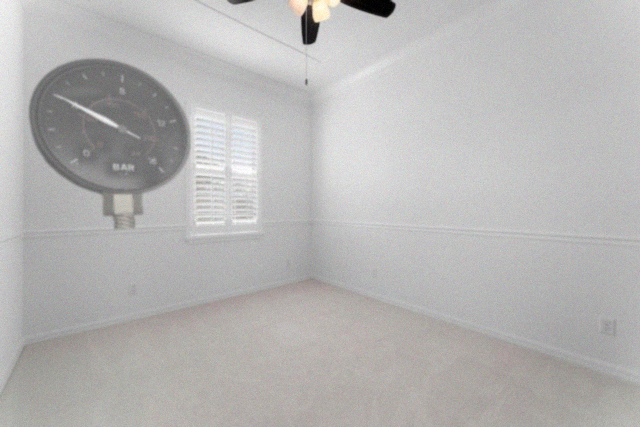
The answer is 4 bar
